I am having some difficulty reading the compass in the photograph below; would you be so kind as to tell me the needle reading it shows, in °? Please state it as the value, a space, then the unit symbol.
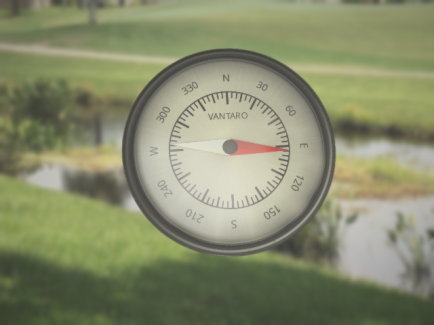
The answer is 95 °
